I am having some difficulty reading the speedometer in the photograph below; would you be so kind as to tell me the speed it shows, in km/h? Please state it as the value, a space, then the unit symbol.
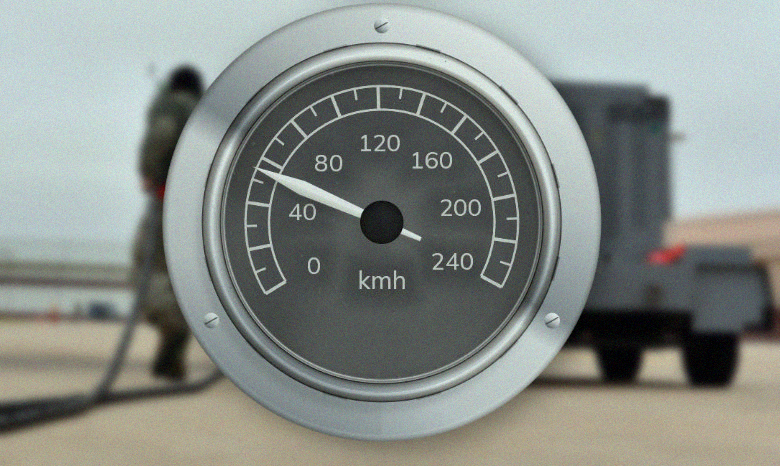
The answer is 55 km/h
